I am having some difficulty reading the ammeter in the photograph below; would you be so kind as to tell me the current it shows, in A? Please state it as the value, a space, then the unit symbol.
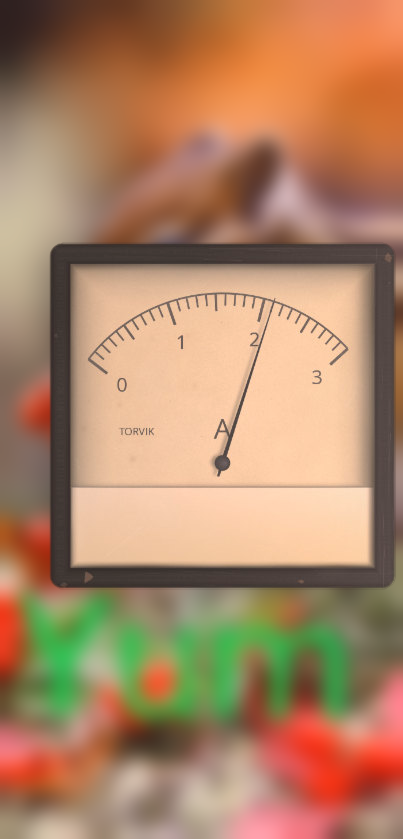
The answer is 2.1 A
